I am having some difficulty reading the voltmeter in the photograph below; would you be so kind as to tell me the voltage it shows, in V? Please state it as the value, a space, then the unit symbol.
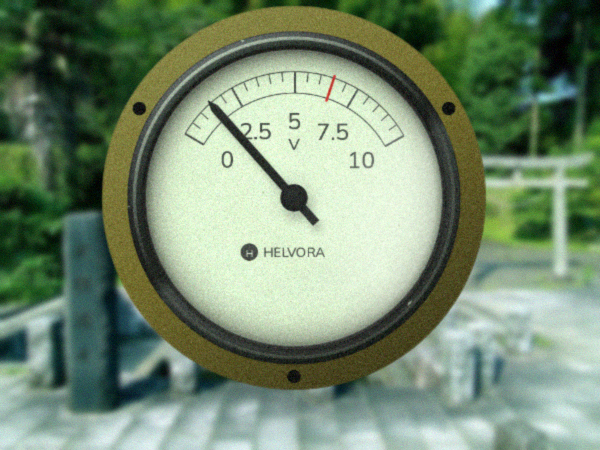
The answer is 1.5 V
